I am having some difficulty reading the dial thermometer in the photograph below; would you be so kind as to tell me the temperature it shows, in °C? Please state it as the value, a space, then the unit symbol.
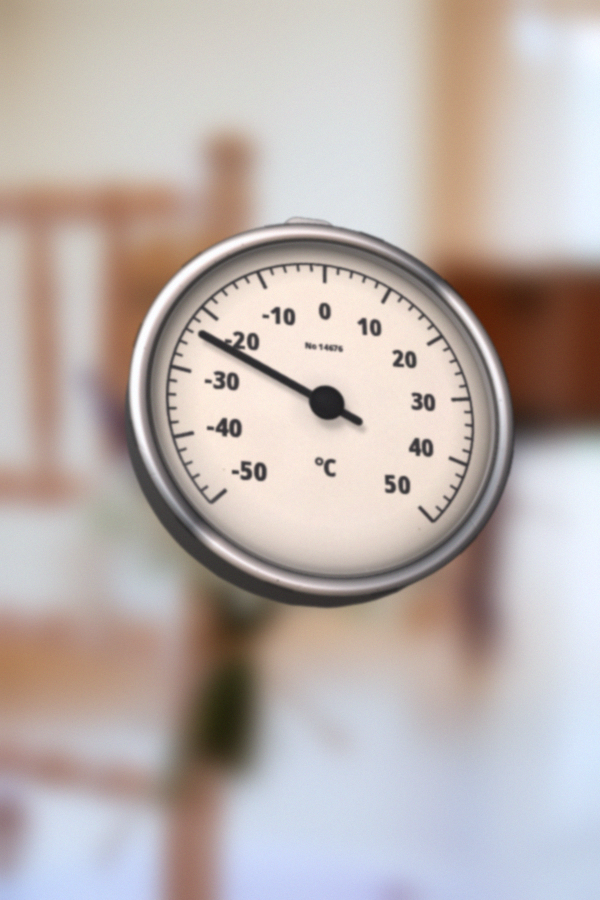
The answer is -24 °C
